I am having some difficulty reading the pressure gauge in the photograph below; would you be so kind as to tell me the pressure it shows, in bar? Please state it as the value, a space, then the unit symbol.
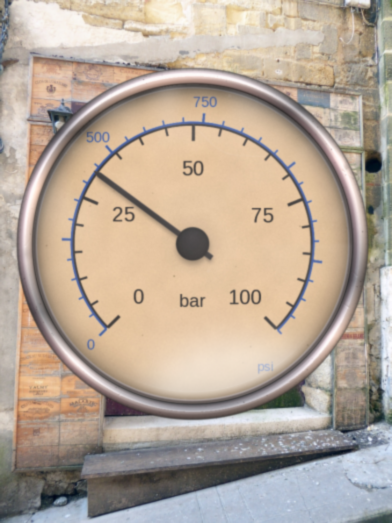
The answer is 30 bar
